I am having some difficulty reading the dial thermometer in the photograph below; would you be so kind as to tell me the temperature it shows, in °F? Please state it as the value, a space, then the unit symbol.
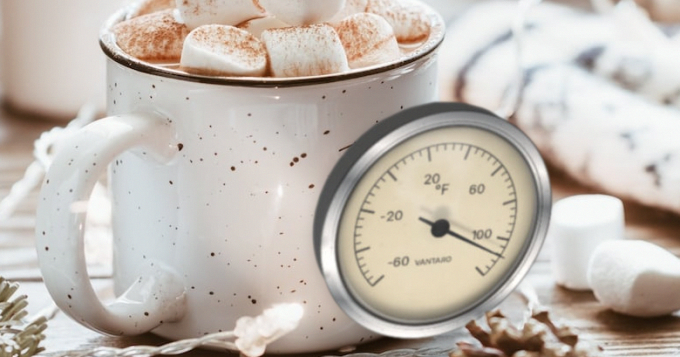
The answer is 108 °F
